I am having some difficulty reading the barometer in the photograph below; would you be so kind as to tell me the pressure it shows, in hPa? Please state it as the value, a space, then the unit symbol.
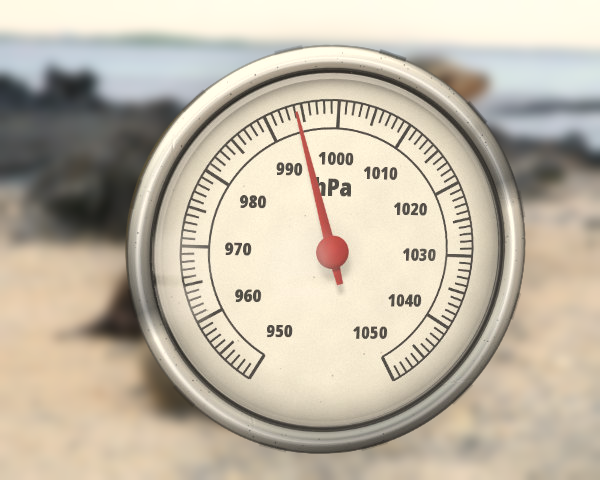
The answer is 994 hPa
